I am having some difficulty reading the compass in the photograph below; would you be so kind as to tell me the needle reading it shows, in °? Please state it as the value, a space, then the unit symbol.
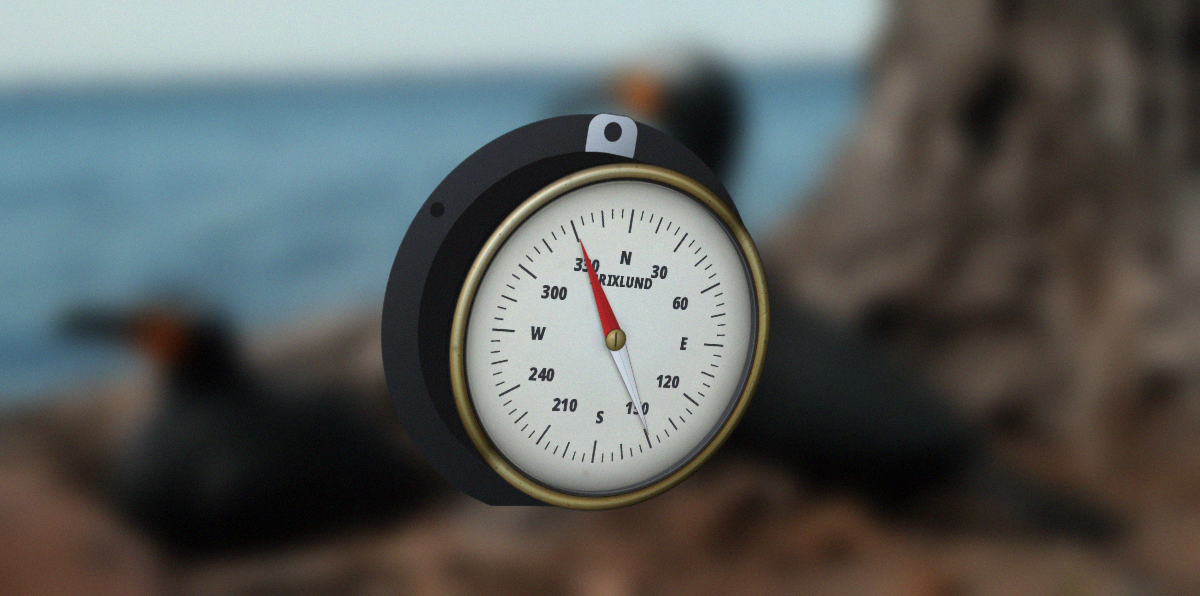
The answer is 330 °
